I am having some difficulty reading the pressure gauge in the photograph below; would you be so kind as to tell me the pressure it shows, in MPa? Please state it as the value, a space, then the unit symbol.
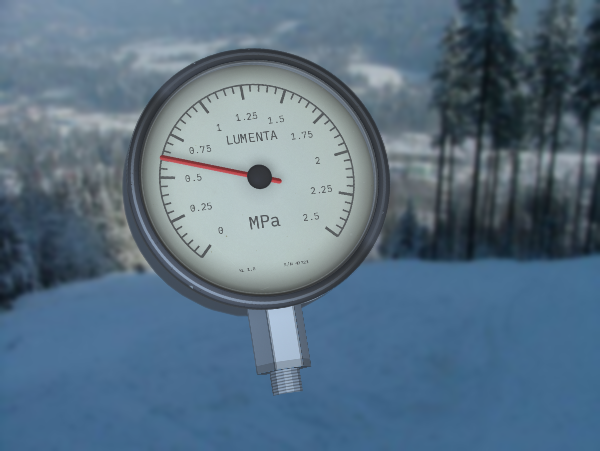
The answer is 0.6 MPa
